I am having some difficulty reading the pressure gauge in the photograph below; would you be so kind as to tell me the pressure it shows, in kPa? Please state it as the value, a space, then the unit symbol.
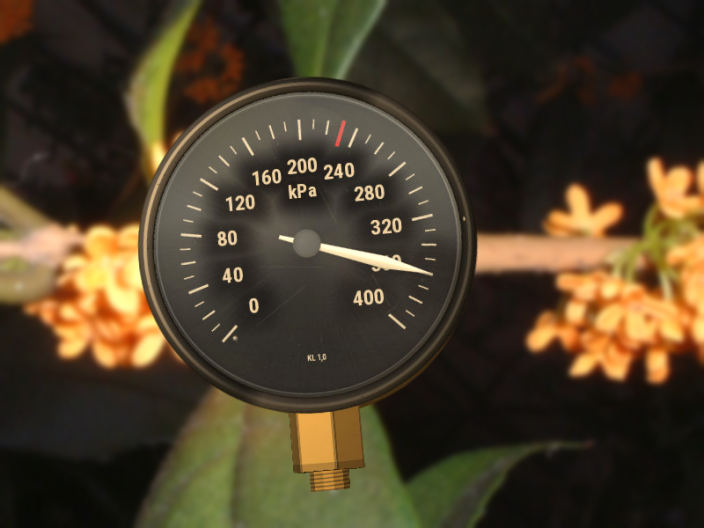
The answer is 360 kPa
